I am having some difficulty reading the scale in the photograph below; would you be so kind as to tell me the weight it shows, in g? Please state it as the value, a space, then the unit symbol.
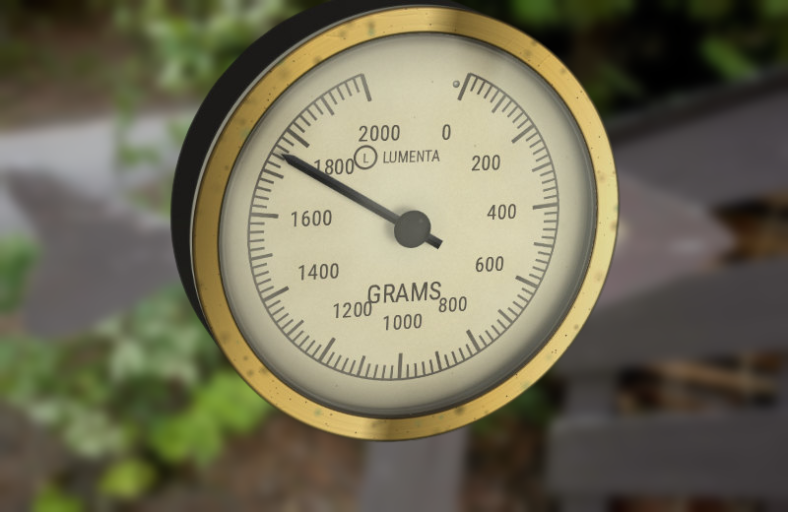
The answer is 1750 g
